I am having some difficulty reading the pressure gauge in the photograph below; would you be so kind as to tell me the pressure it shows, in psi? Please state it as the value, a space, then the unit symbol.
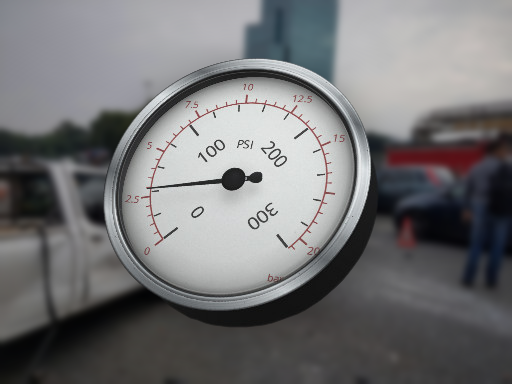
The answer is 40 psi
